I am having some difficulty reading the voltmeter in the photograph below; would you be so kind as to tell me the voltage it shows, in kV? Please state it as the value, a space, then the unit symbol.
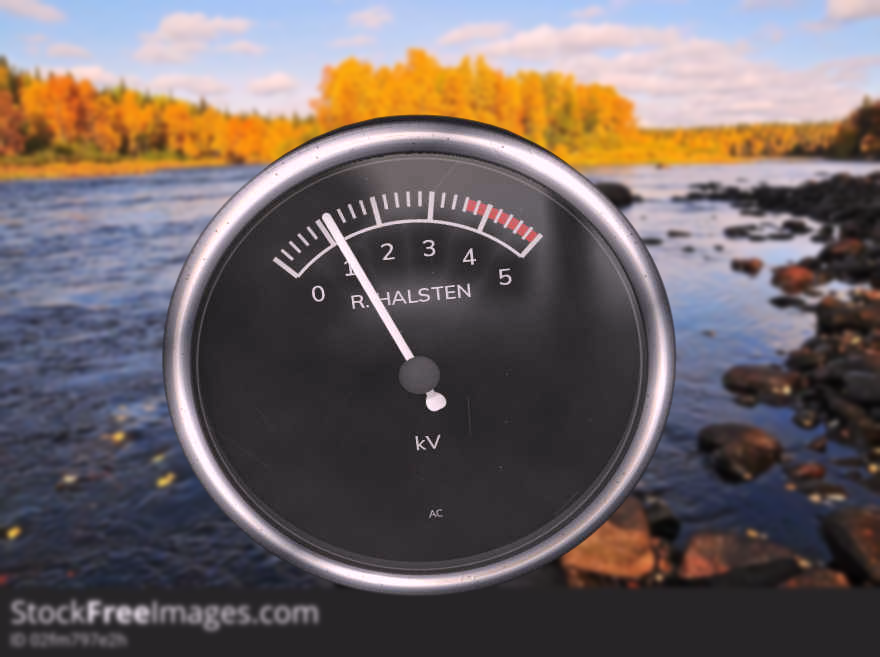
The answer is 1.2 kV
